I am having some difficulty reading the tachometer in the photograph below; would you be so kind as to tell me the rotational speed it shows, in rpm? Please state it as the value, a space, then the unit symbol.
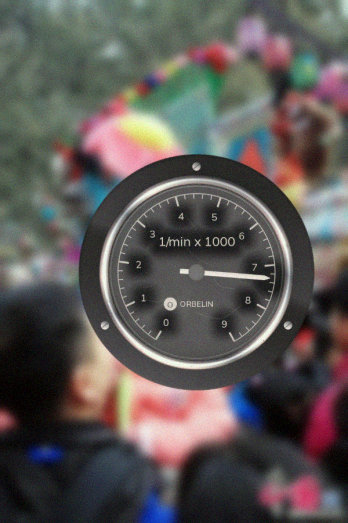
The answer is 7300 rpm
